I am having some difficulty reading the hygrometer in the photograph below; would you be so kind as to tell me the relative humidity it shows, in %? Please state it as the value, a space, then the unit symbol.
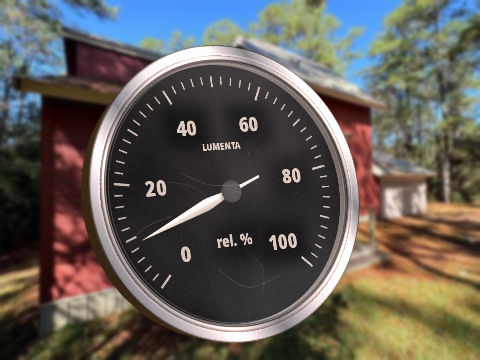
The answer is 9 %
